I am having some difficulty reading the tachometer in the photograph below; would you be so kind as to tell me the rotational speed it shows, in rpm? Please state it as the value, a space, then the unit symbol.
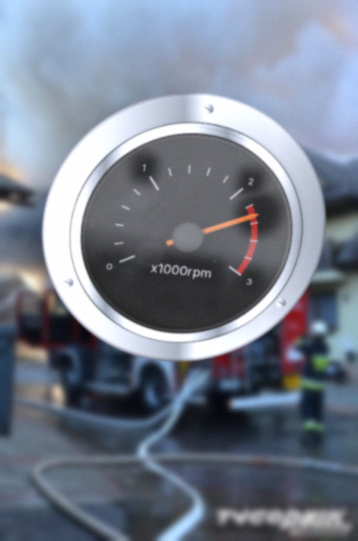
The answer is 2300 rpm
